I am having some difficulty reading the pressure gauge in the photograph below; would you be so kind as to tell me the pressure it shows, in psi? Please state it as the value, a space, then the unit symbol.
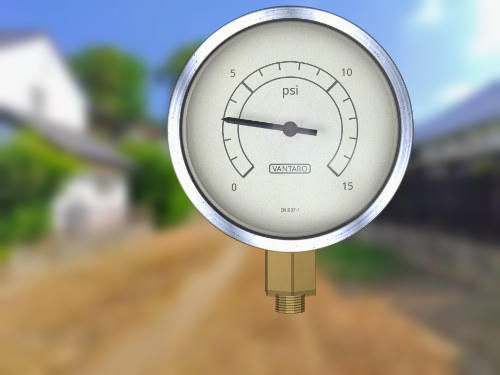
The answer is 3 psi
